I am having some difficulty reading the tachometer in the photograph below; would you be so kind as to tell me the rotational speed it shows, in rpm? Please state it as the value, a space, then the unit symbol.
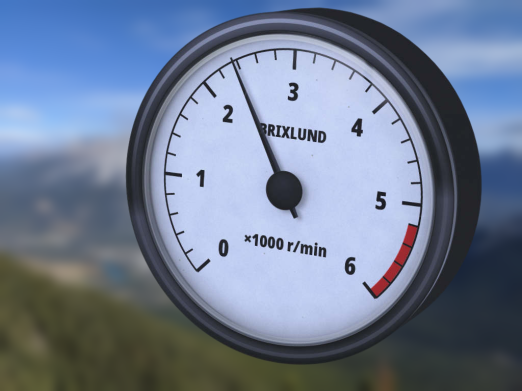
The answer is 2400 rpm
